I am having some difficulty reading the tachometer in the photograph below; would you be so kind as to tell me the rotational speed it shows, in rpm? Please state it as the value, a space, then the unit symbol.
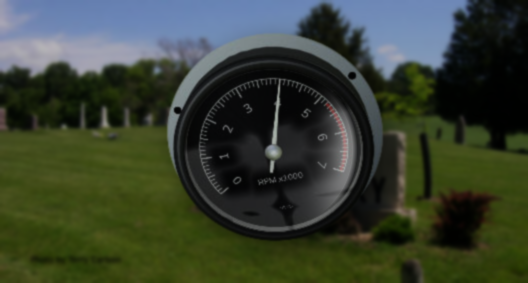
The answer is 4000 rpm
